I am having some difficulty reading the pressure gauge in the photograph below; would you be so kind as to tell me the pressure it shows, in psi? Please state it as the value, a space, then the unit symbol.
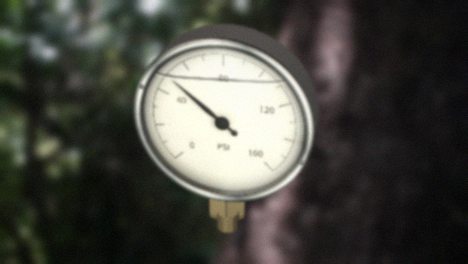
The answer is 50 psi
